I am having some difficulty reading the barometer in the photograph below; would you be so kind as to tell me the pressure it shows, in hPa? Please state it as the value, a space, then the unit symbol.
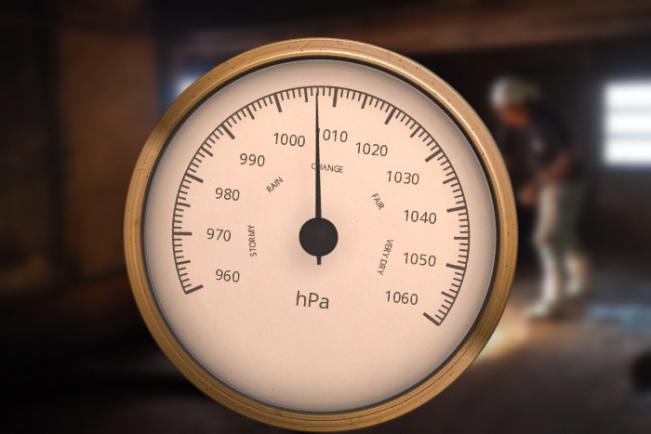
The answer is 1007 hPa
